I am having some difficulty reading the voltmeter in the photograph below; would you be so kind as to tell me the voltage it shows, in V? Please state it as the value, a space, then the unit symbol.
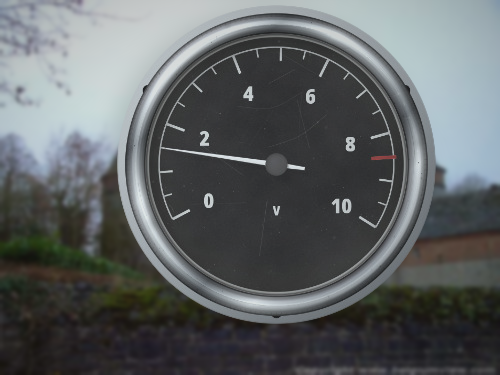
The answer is 1.5 V
